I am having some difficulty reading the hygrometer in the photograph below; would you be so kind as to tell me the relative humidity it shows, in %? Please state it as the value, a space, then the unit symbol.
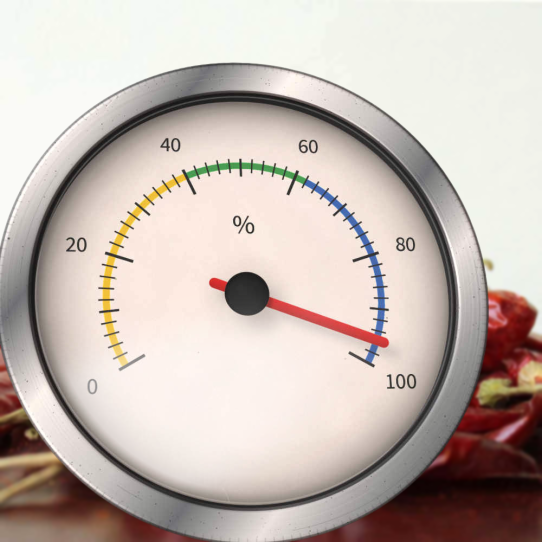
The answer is 96 %
